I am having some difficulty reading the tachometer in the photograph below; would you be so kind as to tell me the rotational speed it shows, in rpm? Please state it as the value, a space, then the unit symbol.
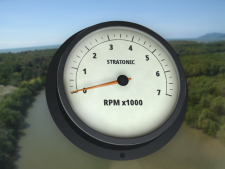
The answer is 0 rpm
